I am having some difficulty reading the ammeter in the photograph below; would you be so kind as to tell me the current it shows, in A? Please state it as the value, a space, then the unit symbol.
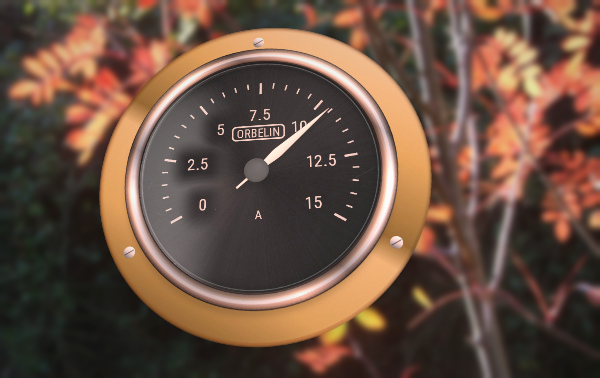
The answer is 10.5 A
